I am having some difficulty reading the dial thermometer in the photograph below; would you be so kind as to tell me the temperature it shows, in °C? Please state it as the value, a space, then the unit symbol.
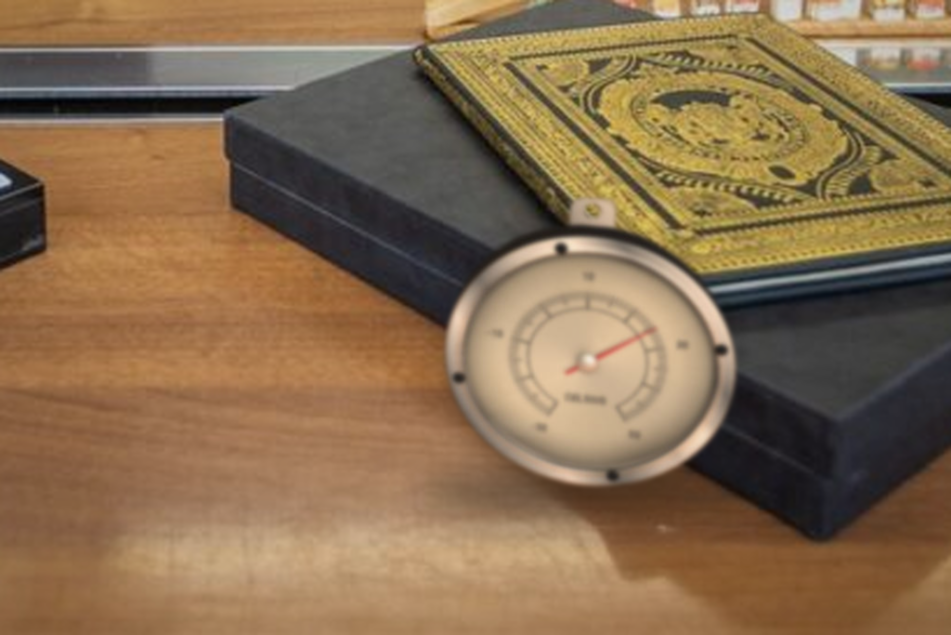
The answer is 25 °C
